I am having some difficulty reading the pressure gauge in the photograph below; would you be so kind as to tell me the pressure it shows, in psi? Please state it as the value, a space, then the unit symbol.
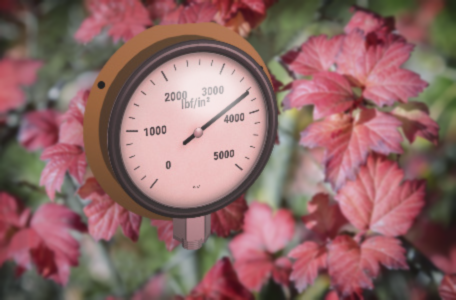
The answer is 3600 psi
